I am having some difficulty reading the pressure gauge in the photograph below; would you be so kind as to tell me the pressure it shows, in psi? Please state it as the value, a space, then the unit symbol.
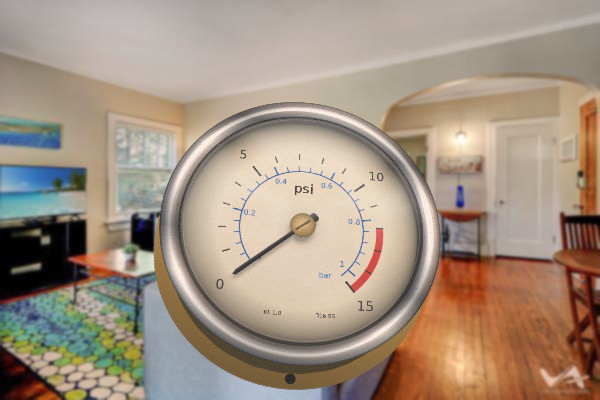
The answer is 0 psi
